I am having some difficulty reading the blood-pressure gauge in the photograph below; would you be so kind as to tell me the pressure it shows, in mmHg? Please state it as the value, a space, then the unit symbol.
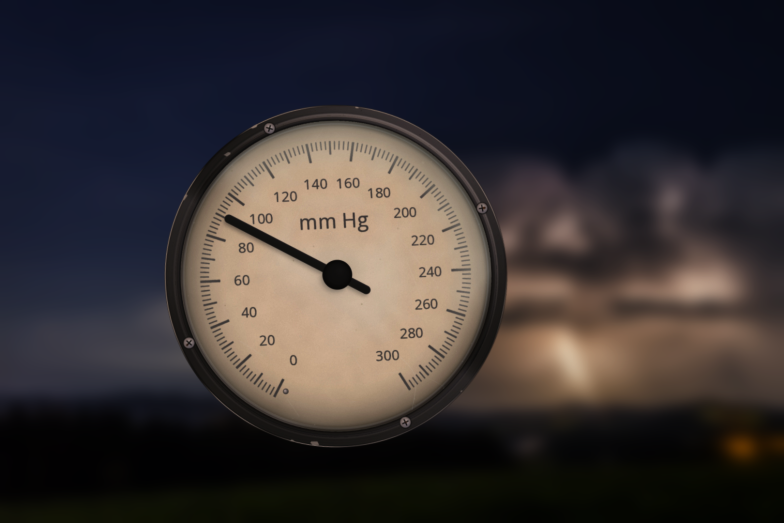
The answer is 90 mmHg
